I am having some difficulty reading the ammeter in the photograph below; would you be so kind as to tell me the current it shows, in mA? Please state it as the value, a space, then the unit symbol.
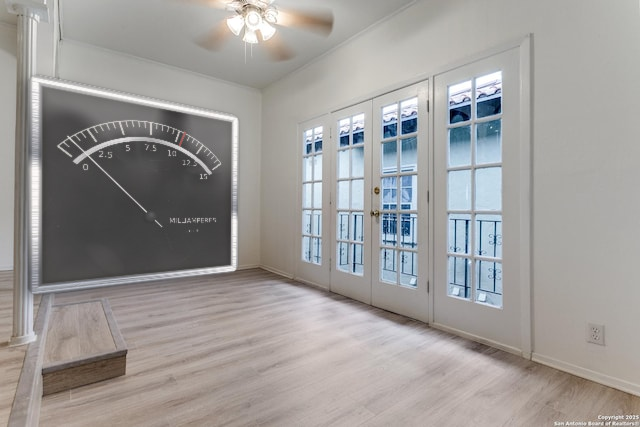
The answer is 1 mA
